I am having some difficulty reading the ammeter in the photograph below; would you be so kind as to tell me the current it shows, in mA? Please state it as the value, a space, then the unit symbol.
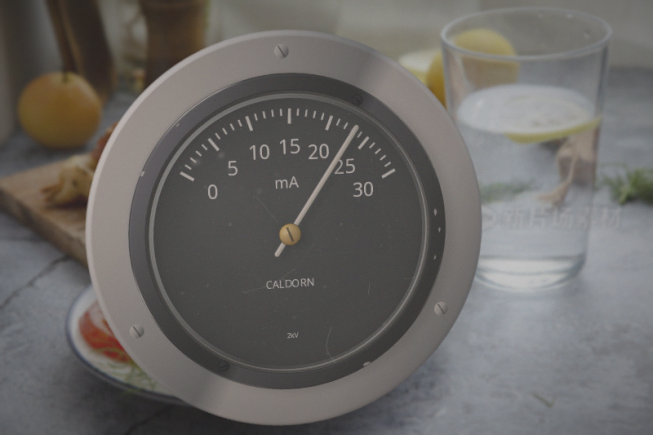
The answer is 23 mA
